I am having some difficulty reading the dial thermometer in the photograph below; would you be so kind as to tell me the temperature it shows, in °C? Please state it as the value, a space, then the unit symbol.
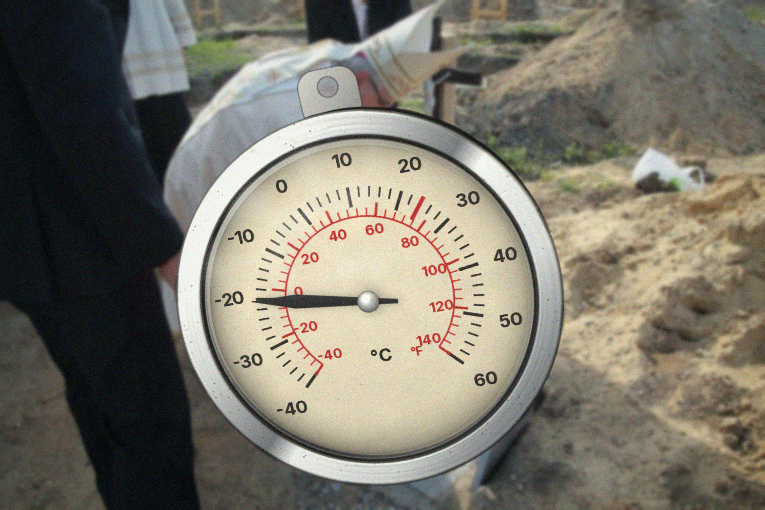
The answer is -20 °C
